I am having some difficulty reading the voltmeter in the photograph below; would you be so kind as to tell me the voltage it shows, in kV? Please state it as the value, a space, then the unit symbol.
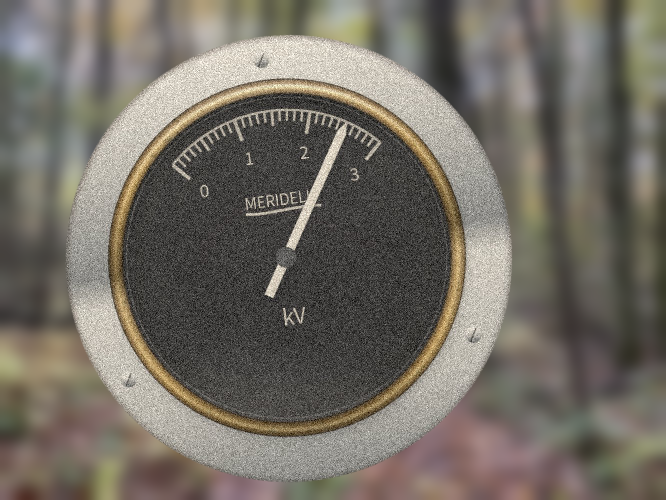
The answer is 2.5 kV
